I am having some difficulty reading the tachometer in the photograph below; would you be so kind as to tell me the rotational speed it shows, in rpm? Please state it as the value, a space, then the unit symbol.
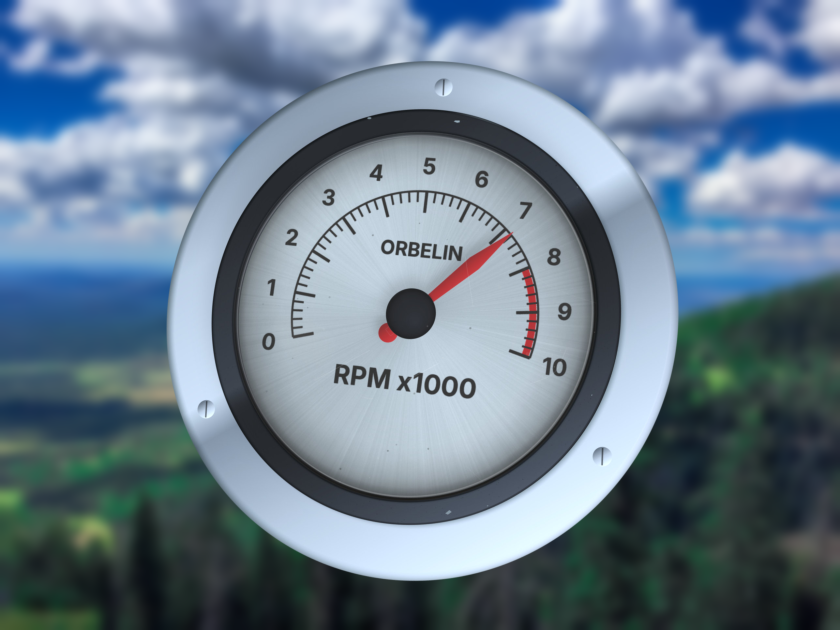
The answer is 7200 rpm
